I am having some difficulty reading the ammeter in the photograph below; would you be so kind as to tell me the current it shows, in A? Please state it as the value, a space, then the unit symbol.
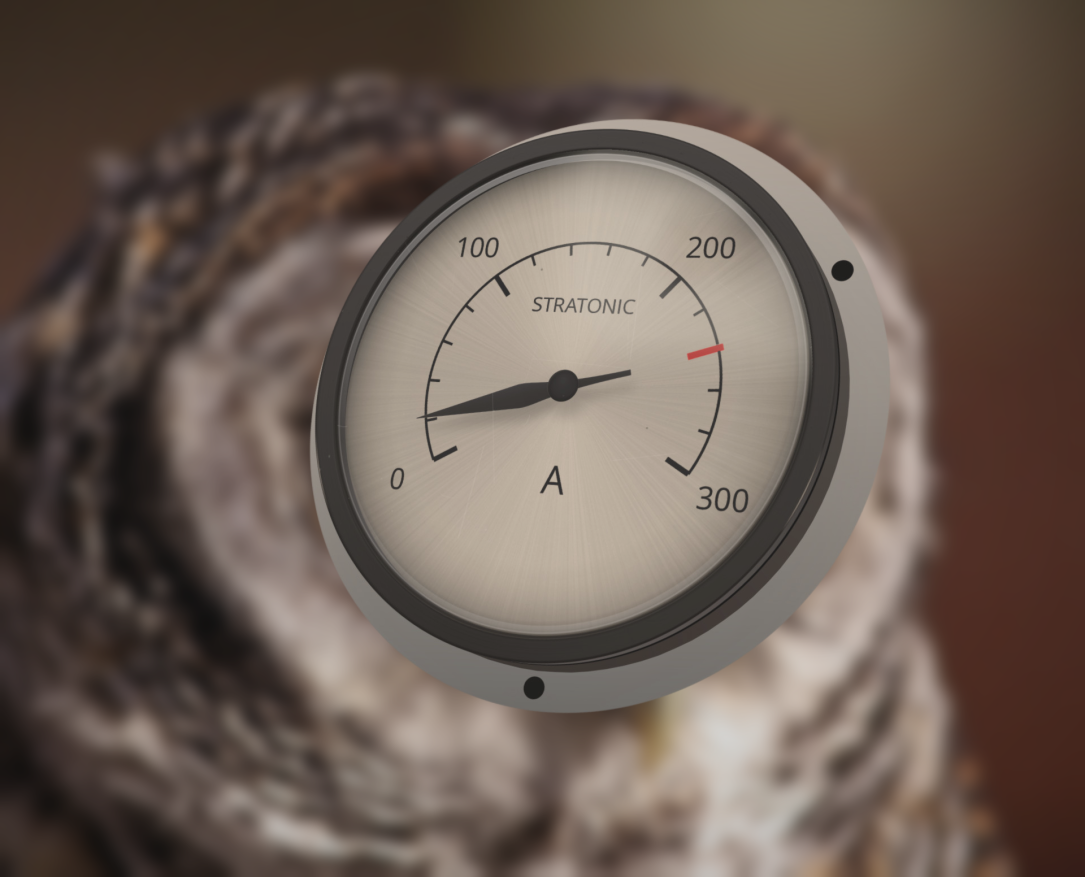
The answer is 20 A
